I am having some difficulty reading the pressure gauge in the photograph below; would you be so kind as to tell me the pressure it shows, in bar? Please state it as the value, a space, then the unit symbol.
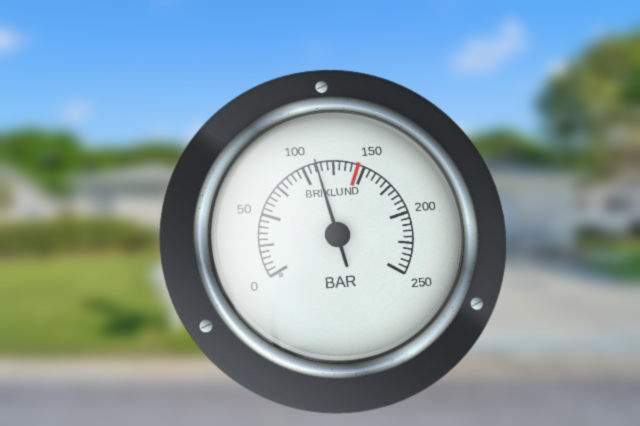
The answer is 110 bar
